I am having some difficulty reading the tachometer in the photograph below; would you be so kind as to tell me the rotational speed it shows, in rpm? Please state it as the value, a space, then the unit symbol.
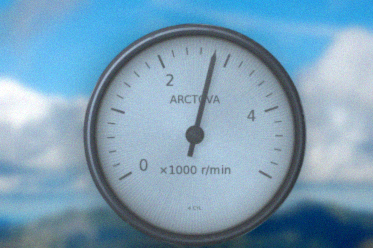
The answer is 2800 rpm
